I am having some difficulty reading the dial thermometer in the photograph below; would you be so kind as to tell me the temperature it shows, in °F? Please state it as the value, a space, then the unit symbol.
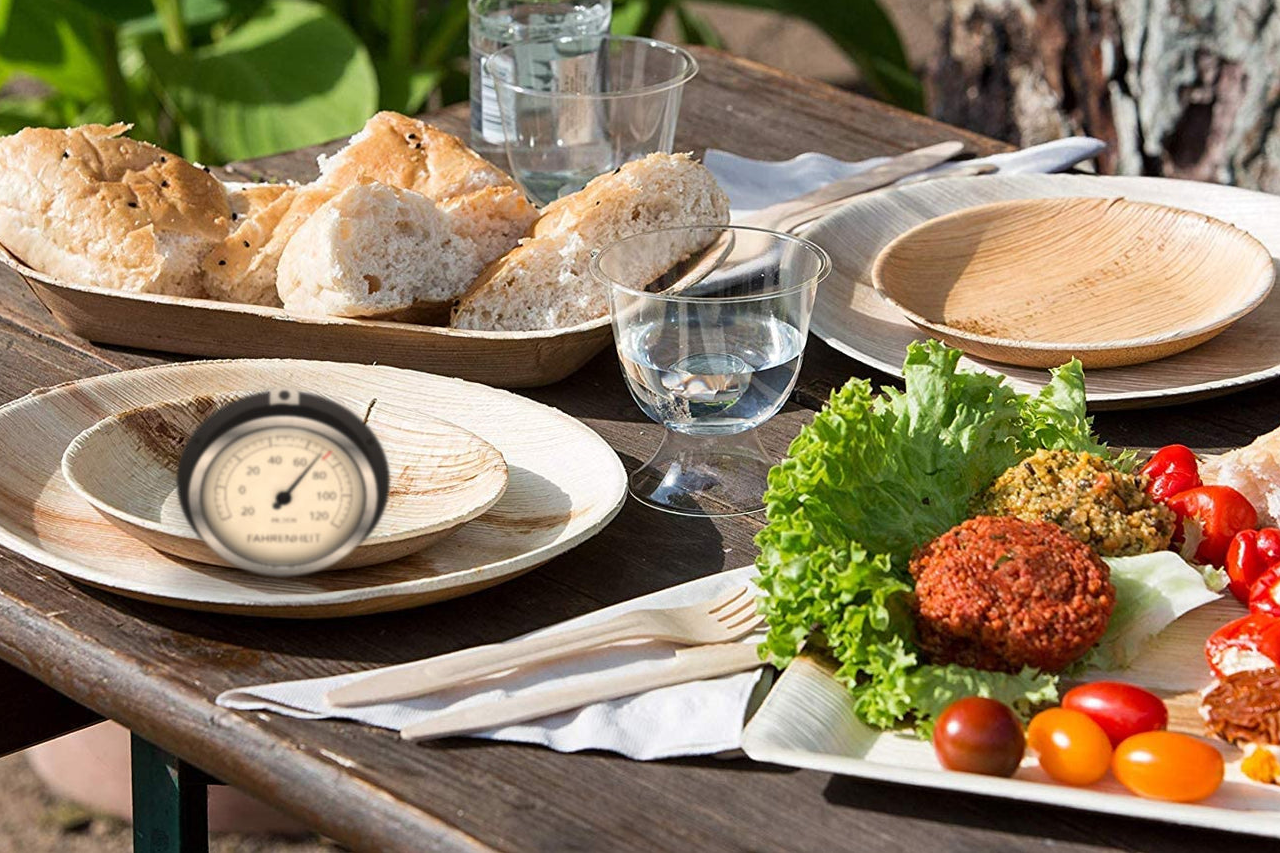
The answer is 68 °F
